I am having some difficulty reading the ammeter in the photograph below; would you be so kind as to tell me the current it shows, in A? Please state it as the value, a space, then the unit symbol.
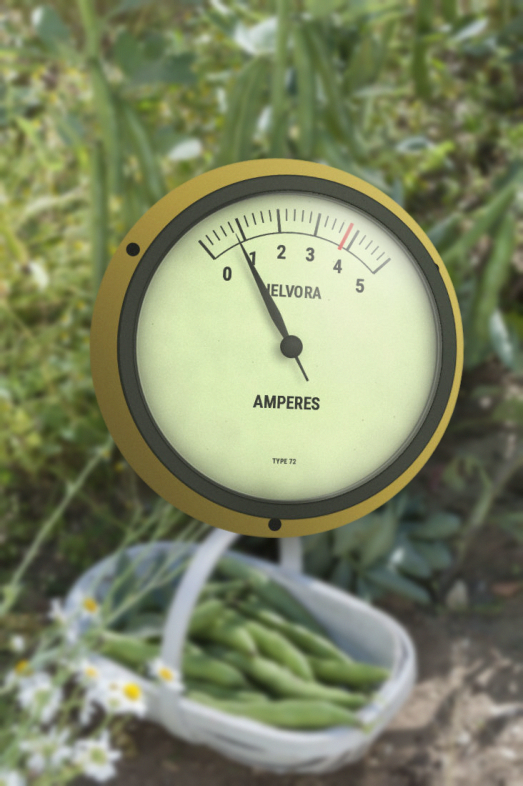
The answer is 0.8 A
